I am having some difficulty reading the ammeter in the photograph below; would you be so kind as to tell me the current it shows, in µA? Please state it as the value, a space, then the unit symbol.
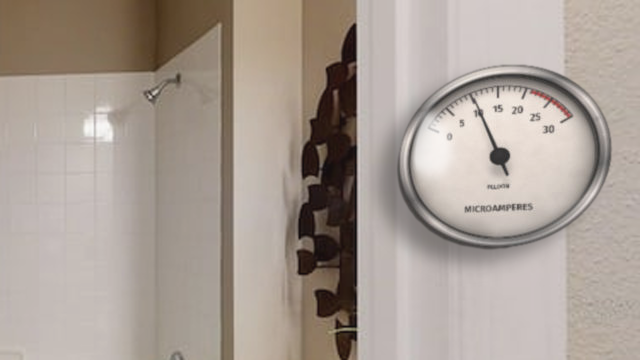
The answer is 10 µA
